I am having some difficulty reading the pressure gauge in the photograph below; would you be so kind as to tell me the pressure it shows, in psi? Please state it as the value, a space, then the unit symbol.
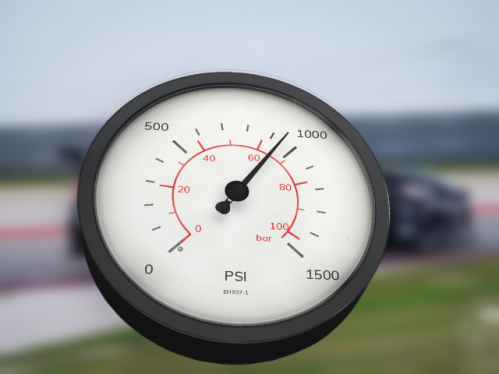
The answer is 950 psi
